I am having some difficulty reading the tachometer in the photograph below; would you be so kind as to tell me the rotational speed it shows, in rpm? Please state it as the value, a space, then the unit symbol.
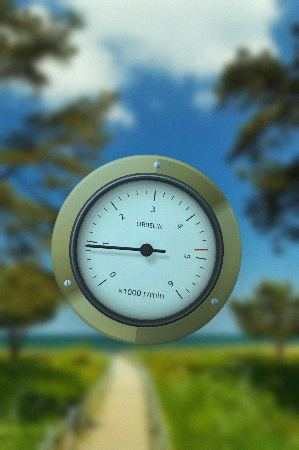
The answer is 900 rpm
